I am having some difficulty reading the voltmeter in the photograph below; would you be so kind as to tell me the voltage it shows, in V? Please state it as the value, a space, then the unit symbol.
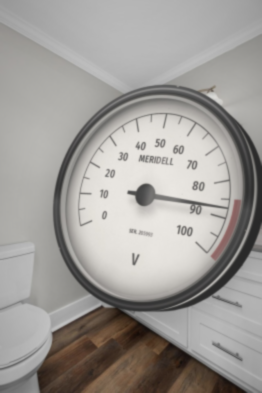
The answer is 87.5 V
